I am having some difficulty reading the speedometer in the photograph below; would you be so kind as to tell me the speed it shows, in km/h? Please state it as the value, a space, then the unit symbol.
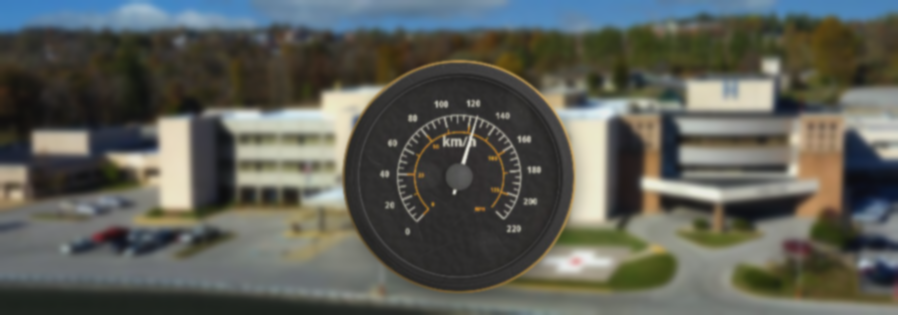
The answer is 125 km/h
